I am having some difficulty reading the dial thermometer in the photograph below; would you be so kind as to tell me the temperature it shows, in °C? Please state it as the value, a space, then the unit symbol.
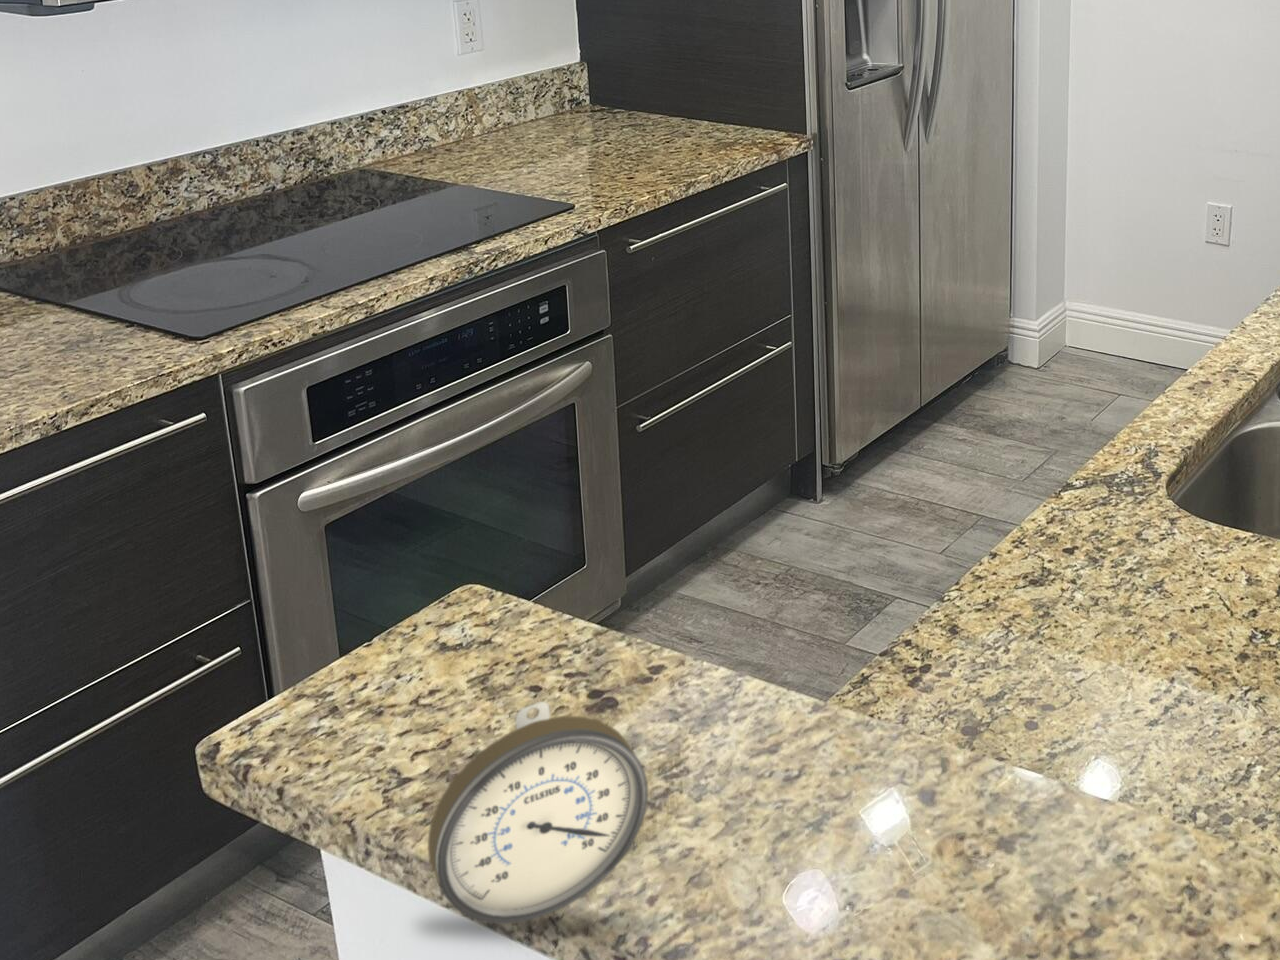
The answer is 45 °C
